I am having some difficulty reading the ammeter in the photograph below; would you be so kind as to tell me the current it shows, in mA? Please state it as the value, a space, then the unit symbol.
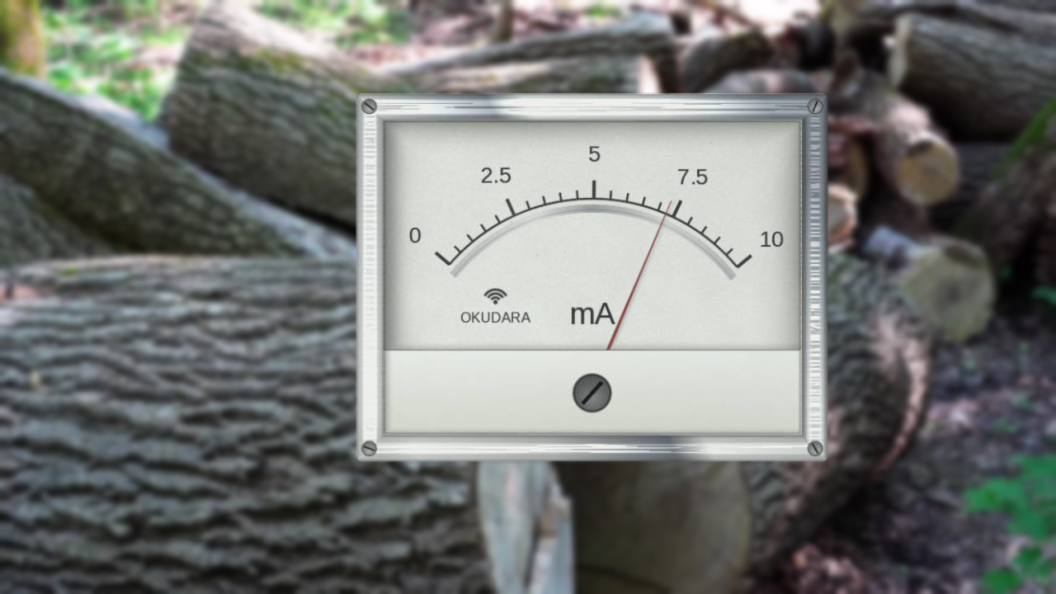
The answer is 7.25 mA
